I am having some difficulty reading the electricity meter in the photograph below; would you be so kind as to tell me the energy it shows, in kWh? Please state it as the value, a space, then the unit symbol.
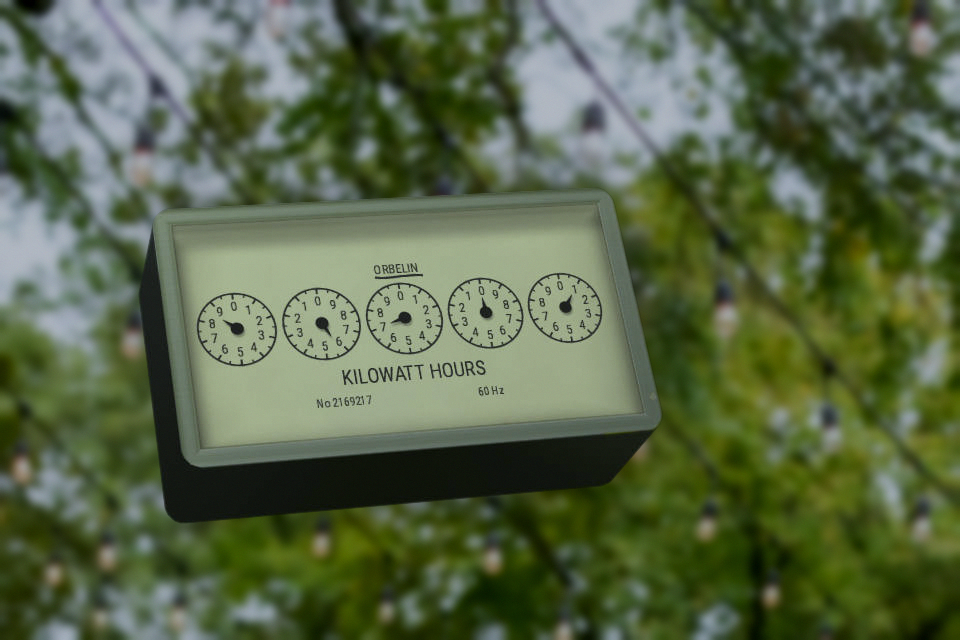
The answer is 85701 kWh
